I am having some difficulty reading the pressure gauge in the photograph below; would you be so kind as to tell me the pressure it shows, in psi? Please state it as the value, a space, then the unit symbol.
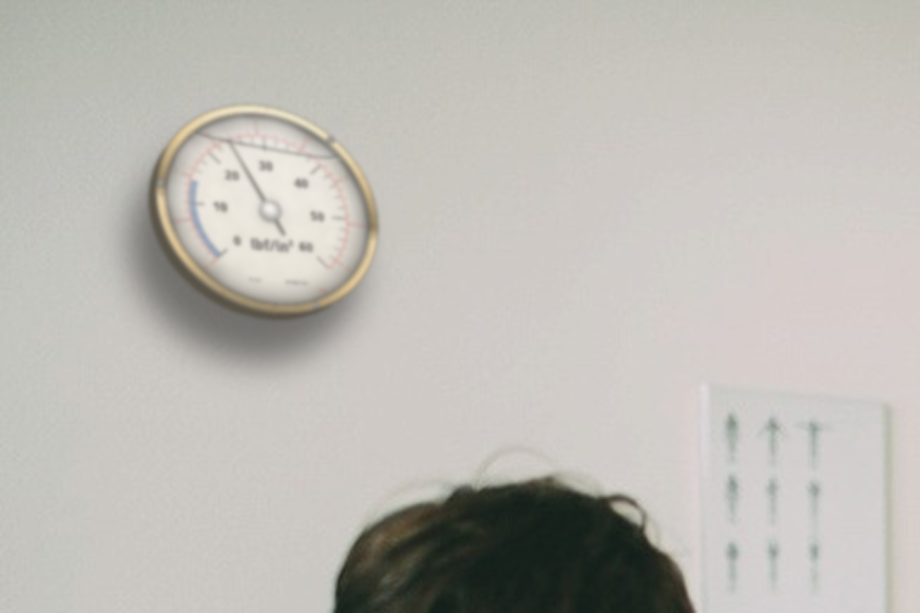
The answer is 24 psi
